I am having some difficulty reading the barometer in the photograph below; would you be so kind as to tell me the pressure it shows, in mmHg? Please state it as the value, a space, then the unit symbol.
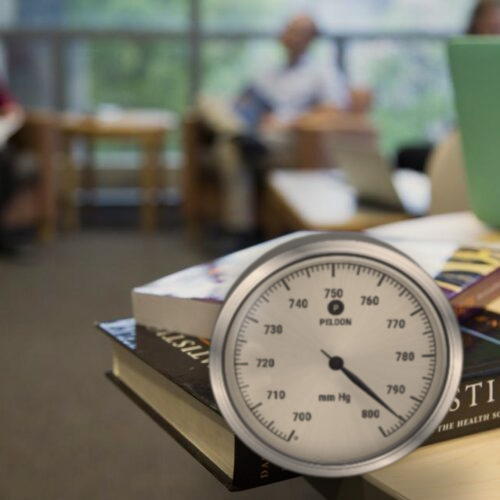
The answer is 795 mmHg
